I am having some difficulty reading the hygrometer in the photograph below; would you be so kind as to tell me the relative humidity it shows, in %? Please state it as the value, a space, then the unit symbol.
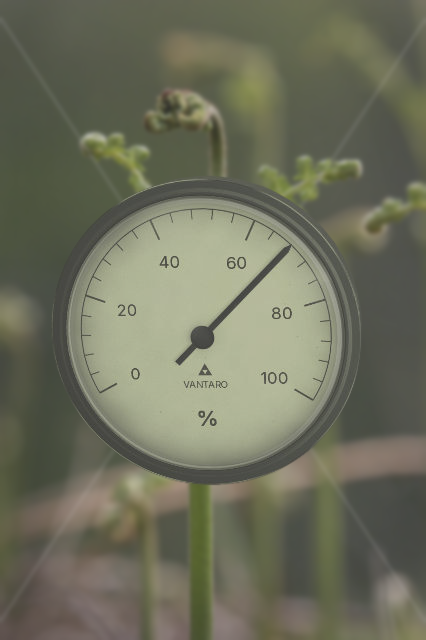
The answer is 68 %
